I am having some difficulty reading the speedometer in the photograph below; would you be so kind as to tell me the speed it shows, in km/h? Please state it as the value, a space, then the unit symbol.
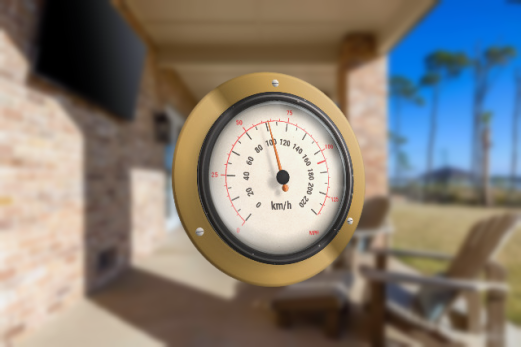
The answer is 100 km/h
